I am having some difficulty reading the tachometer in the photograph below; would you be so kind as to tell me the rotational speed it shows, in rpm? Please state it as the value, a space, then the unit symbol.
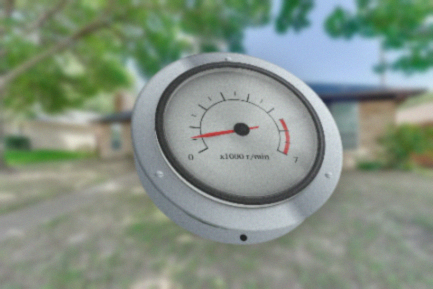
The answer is 500 rpm
